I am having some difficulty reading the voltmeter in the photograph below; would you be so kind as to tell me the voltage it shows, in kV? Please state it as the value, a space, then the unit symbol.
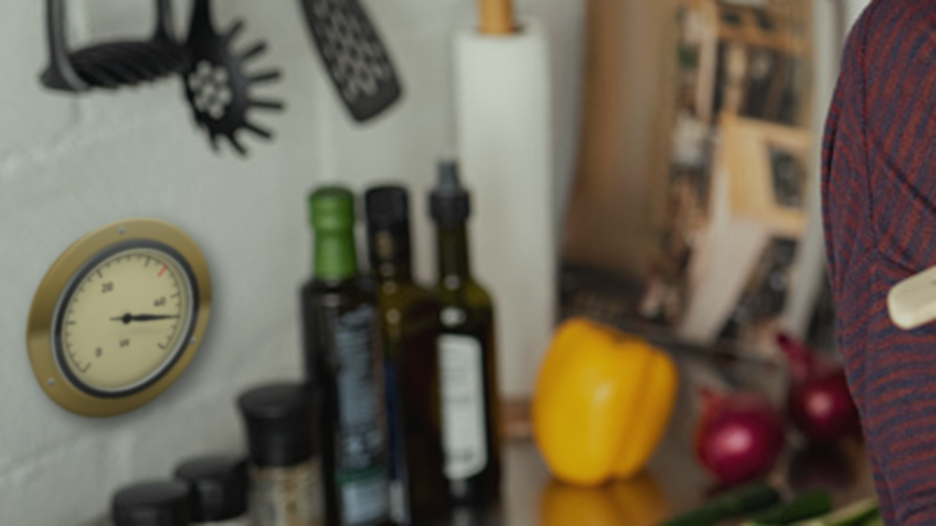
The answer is 44 kV
